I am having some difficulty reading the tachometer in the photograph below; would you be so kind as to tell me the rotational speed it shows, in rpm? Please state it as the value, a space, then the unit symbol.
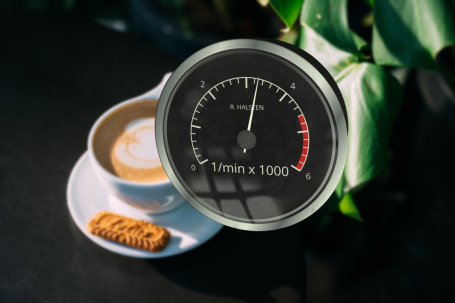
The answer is 3300 rpm
